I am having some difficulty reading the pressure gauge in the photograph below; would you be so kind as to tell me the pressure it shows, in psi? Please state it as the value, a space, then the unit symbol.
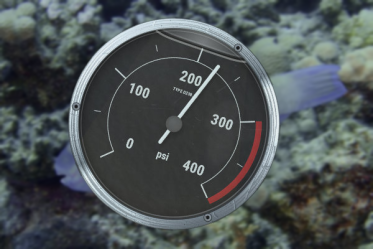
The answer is 225 psi
